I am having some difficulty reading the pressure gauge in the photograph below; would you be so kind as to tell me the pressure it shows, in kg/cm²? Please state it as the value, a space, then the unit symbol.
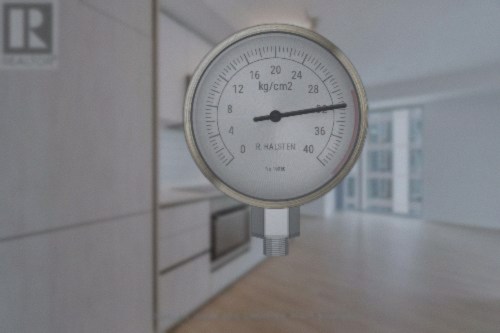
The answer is 32 kg/cm²
